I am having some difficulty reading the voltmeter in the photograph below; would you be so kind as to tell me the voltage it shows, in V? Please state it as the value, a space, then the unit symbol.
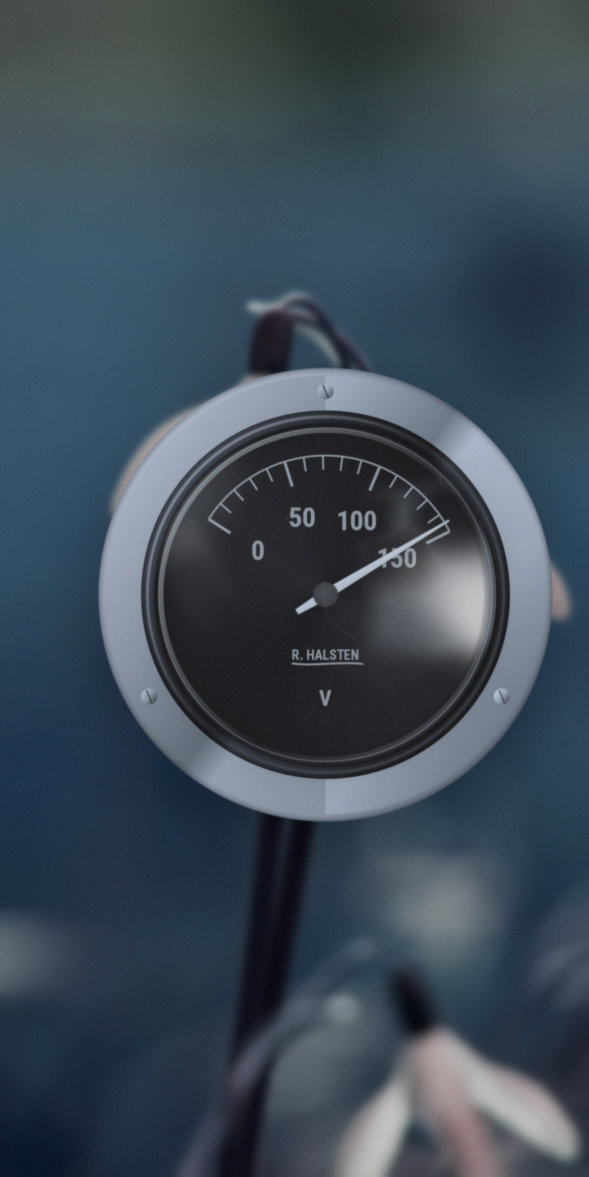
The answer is 145 V
